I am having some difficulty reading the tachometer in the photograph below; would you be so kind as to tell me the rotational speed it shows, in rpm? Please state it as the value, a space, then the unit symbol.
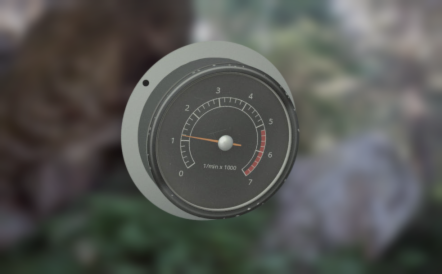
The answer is 1200 rpm
